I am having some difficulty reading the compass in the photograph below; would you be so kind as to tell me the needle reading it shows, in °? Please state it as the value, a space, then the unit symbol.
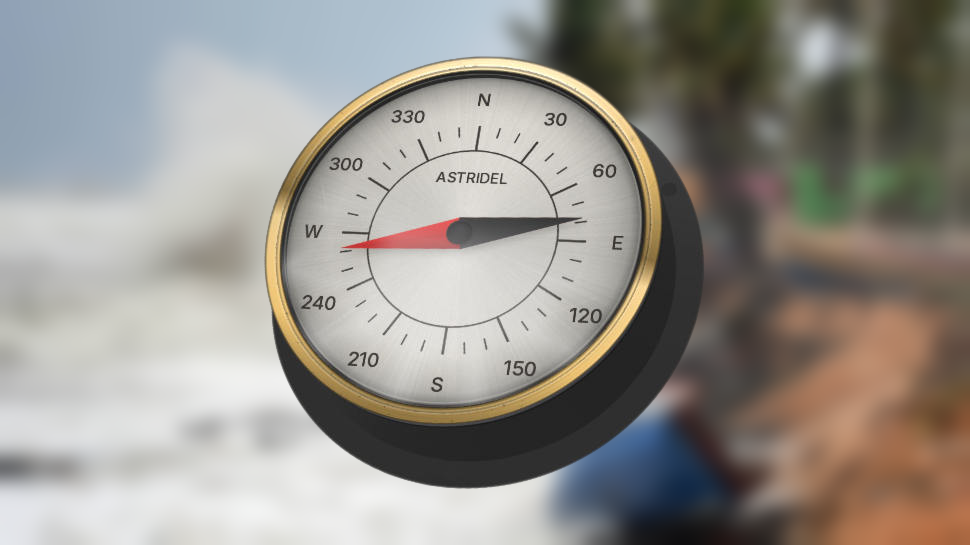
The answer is 260 °
